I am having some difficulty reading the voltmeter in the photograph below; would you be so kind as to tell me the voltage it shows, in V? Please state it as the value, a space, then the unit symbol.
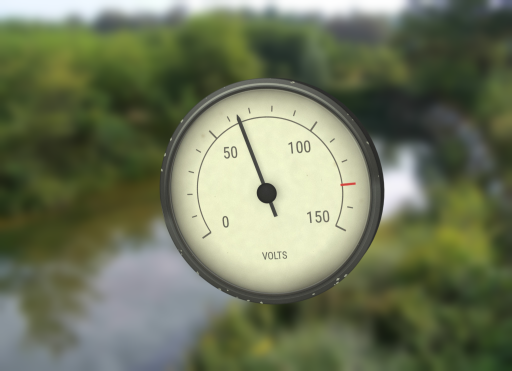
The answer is 65 V
